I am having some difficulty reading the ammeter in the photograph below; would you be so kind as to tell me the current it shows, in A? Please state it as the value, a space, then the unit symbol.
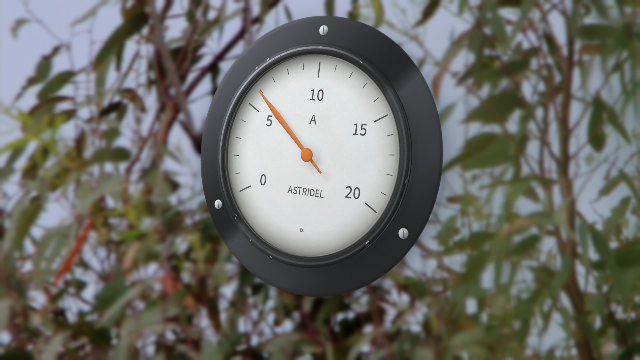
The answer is 6 A
